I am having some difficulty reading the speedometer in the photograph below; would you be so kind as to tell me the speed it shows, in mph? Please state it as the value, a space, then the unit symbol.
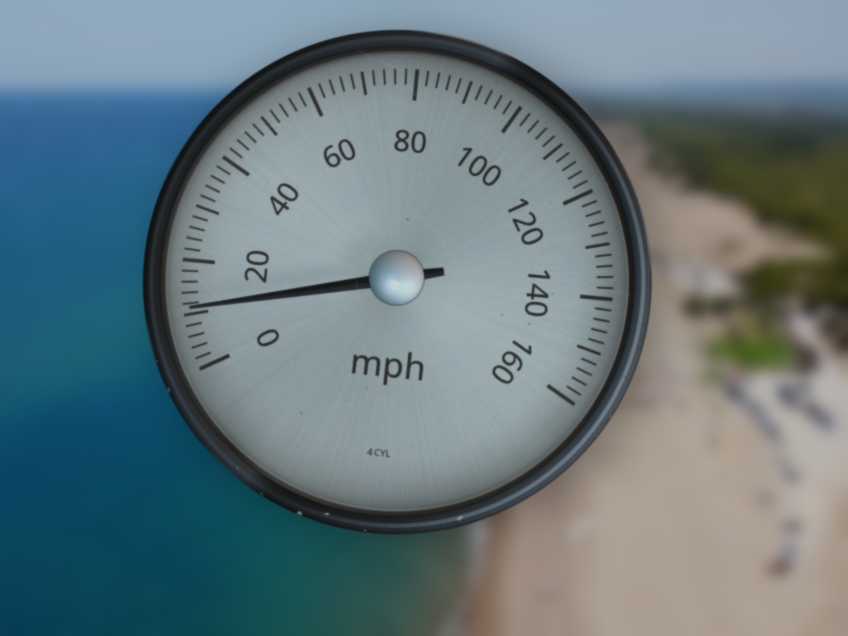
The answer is 11 mph
